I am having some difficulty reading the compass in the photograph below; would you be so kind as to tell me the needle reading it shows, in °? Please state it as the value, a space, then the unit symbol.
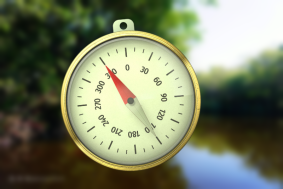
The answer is 330 °
